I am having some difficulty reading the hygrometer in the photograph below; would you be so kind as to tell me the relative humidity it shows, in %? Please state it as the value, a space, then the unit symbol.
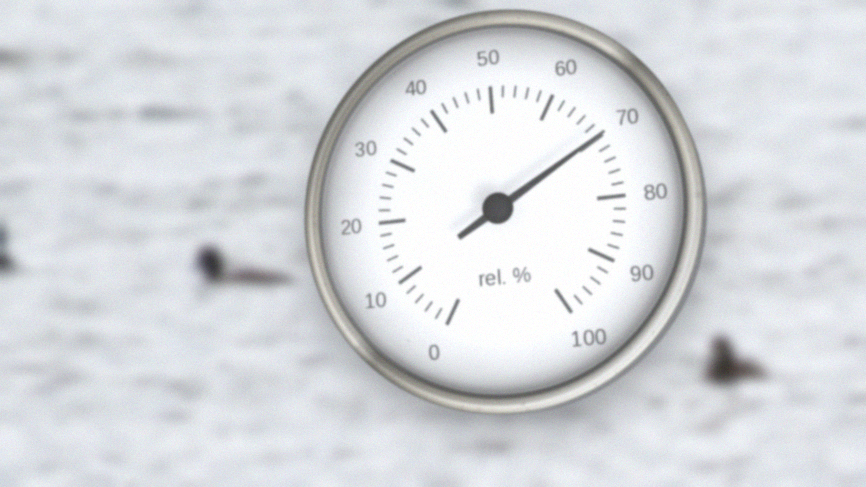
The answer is 70 %
